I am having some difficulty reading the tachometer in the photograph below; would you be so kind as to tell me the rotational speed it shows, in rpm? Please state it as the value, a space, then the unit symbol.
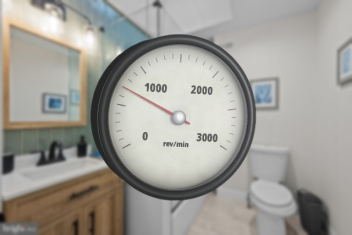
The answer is 700 rpm
